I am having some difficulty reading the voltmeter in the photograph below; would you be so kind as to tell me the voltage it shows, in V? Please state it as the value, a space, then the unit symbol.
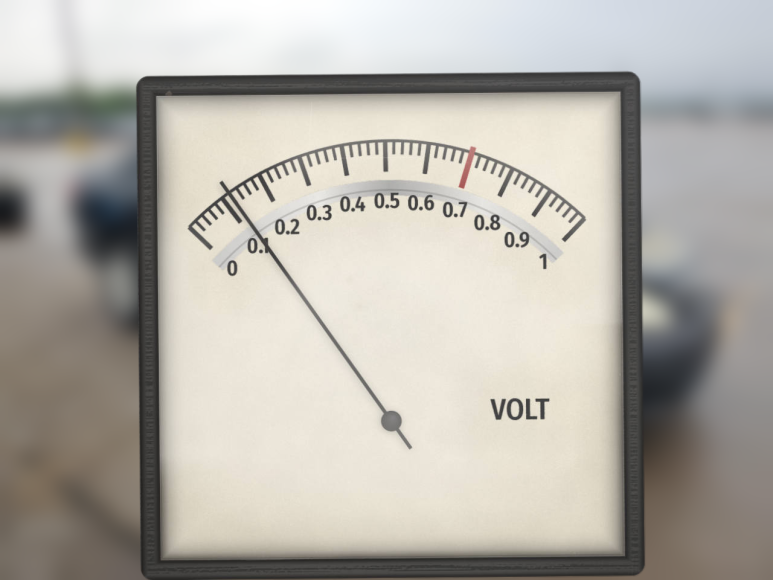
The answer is 0.12 V
